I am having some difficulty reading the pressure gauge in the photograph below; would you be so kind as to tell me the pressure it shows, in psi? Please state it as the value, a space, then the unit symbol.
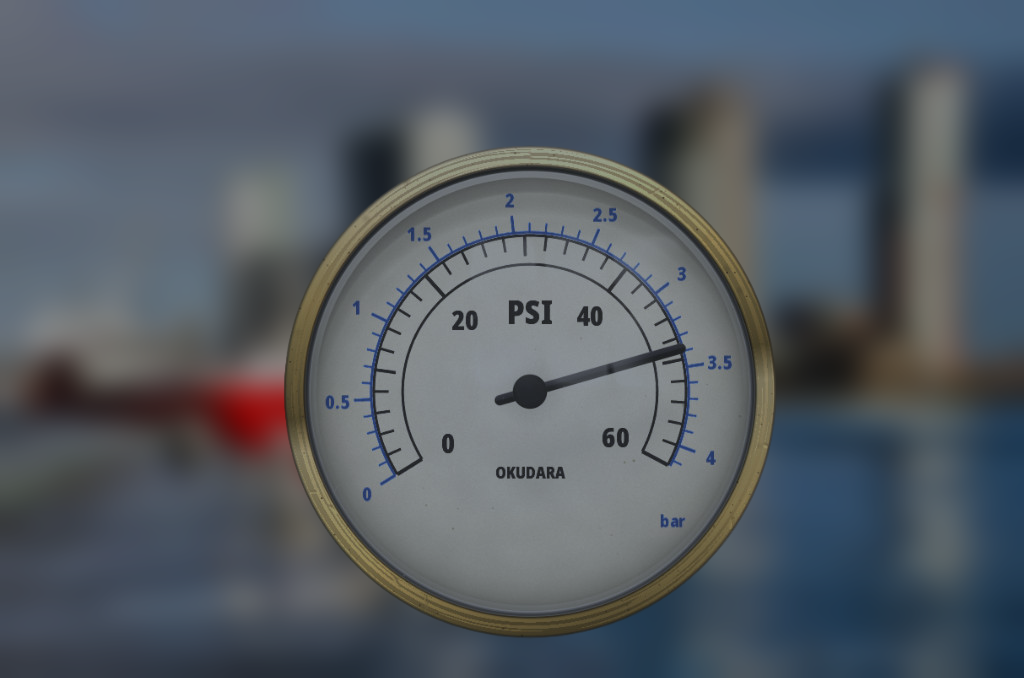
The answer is 49 psi
